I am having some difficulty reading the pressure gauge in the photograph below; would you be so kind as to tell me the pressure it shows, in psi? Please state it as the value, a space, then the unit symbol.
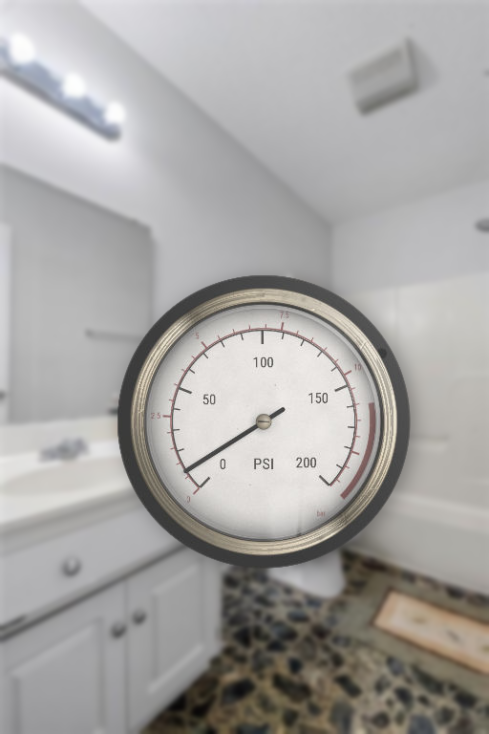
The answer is 10 psi
